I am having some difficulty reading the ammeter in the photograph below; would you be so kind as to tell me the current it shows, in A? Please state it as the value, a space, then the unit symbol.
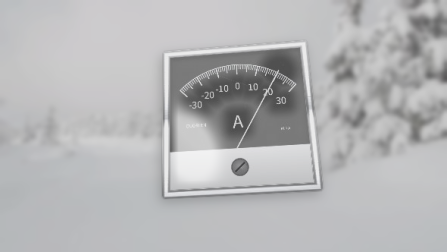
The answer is 20 A
